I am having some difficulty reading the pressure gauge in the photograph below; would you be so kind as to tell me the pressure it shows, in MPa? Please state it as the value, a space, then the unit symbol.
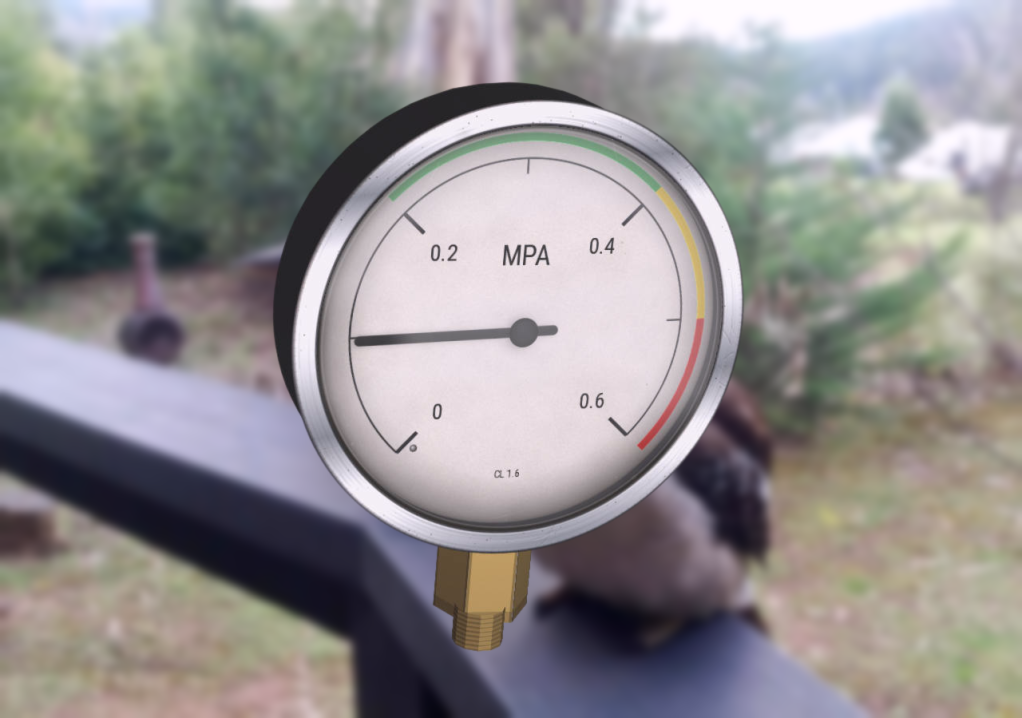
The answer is 0.1 MPa
